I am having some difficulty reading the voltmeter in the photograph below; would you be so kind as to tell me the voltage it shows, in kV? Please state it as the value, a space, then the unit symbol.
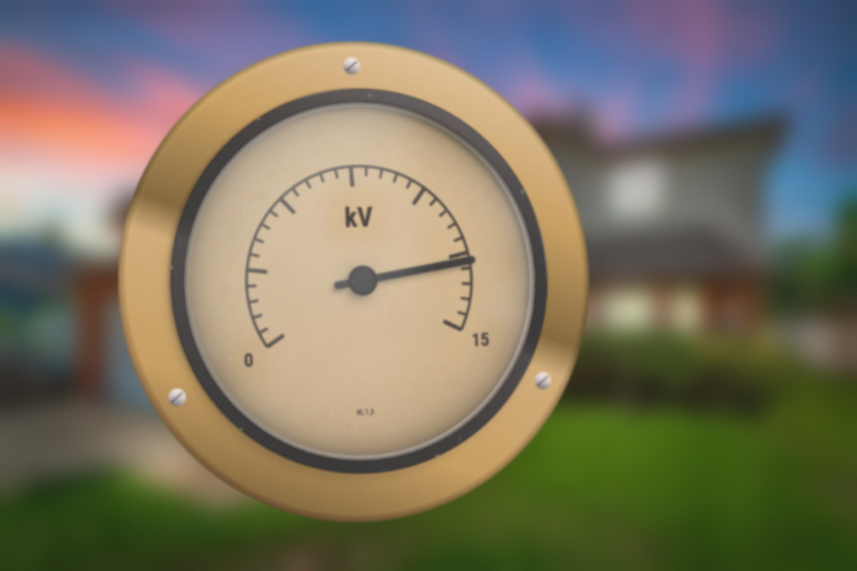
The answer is 12.75 kV
